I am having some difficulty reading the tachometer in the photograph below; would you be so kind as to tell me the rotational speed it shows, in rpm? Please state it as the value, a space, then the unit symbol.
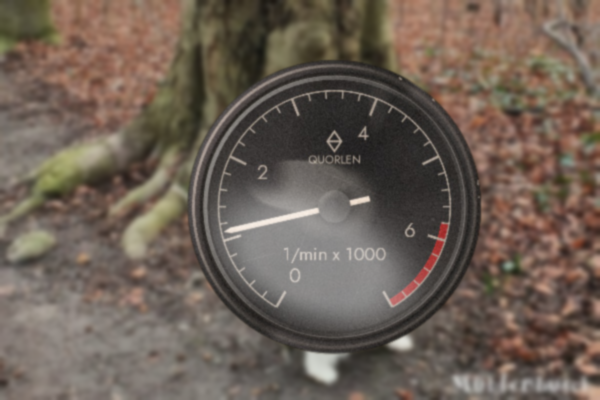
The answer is 1100 rpm
